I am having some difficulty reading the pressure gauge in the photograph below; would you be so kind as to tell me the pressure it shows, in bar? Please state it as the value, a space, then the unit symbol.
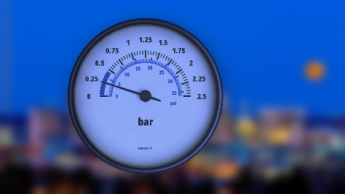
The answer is 0.25 bar
